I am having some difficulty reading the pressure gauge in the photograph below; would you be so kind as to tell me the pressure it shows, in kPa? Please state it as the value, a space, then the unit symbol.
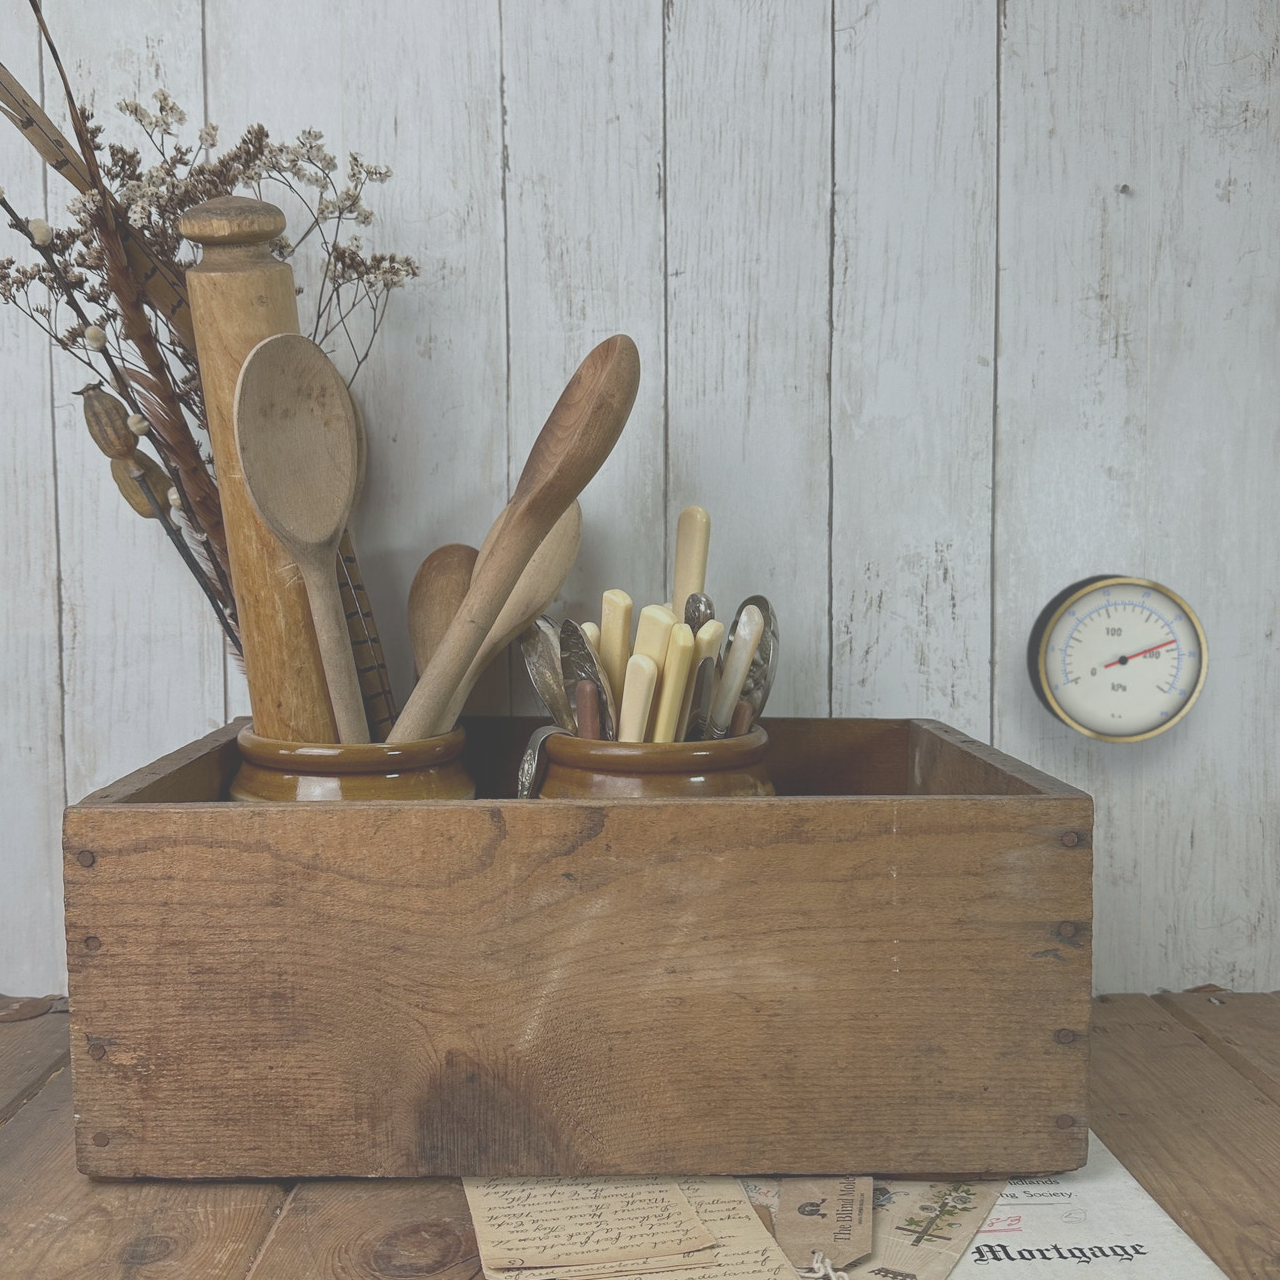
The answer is 190 kPa
